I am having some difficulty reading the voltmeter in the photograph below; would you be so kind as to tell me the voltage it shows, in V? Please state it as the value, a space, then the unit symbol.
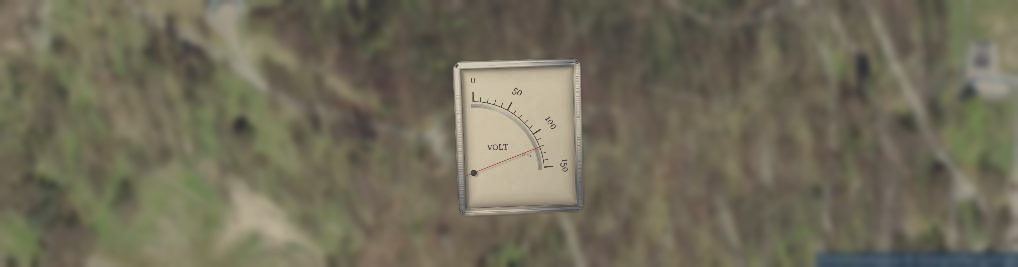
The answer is 120 V
